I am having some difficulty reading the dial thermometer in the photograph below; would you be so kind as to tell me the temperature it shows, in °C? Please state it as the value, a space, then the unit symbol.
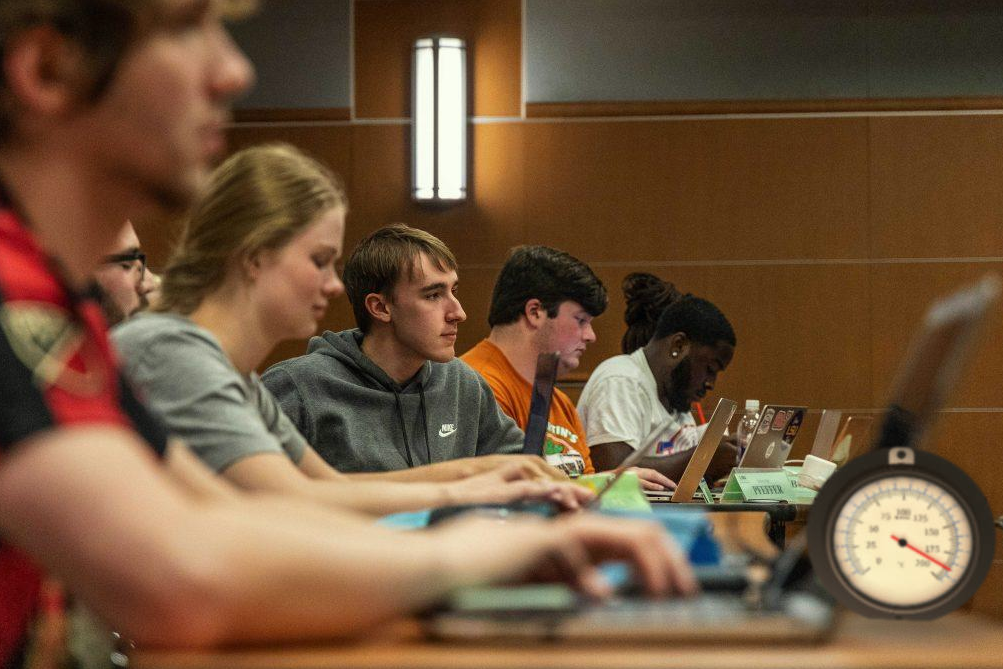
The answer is 187.5 °C
